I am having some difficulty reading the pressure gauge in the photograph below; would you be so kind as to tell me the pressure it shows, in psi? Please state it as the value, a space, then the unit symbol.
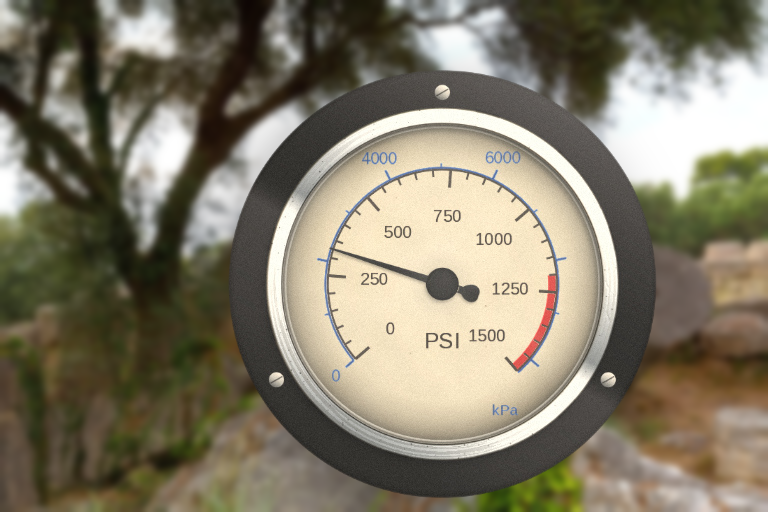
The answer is 325 psi
